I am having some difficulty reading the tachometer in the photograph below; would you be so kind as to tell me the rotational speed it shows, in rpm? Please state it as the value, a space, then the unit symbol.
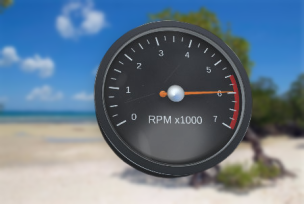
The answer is 6000 rpm
